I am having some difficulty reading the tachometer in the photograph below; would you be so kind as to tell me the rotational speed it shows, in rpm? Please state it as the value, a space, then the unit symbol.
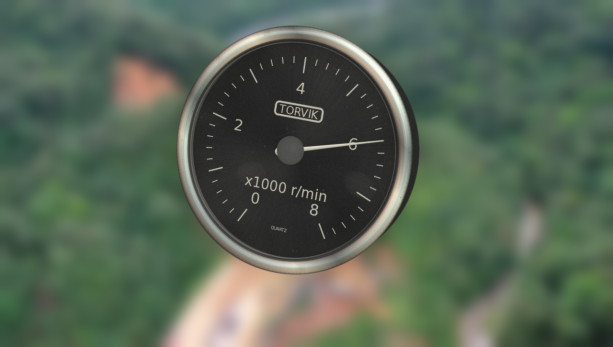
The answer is 6000 rpm
